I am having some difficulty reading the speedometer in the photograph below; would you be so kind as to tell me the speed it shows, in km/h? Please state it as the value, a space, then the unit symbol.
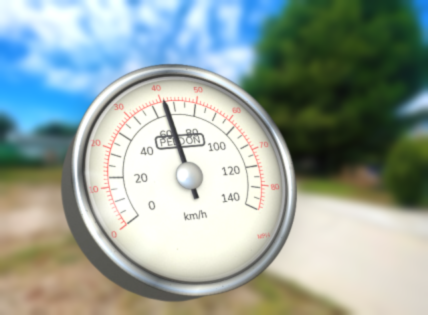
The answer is 65 km/h
